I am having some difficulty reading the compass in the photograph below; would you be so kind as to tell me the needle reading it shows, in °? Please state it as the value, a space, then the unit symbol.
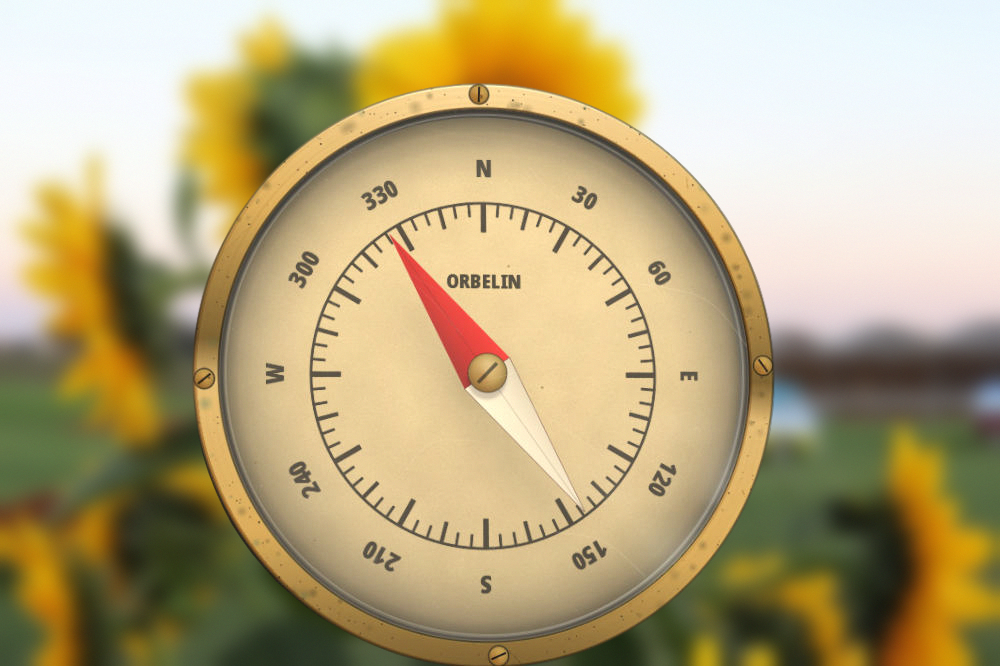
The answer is 325 °
